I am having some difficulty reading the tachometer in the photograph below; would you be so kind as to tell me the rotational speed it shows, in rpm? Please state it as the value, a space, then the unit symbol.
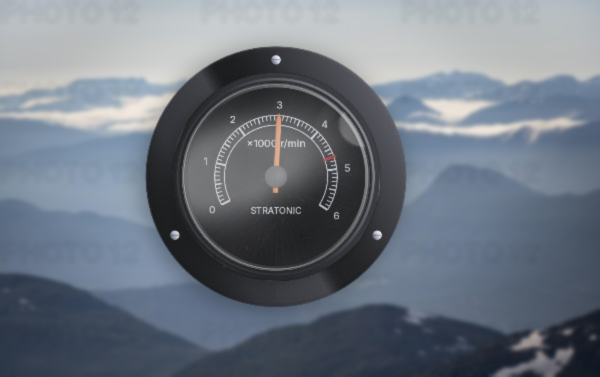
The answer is 3000 rpm
